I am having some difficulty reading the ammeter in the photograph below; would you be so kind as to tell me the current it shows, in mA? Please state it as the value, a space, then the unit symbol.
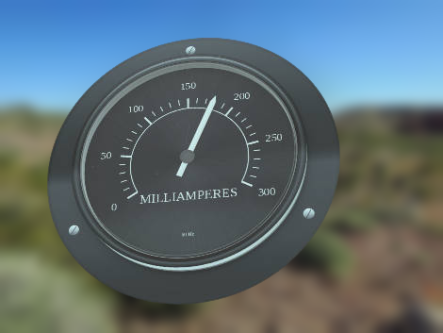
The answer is 180 mA
